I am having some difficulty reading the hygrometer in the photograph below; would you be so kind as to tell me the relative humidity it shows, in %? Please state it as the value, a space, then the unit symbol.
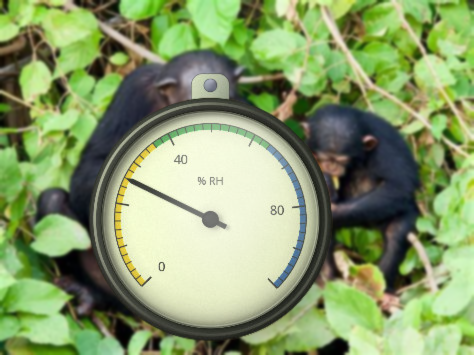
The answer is 26 %
